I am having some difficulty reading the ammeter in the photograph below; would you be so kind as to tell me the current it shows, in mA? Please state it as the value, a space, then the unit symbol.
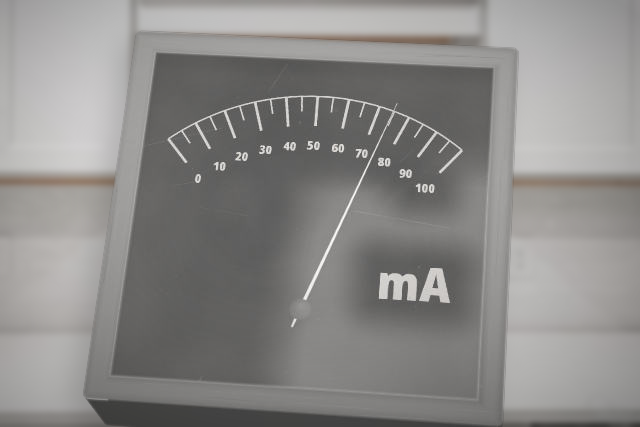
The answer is 75 mA
